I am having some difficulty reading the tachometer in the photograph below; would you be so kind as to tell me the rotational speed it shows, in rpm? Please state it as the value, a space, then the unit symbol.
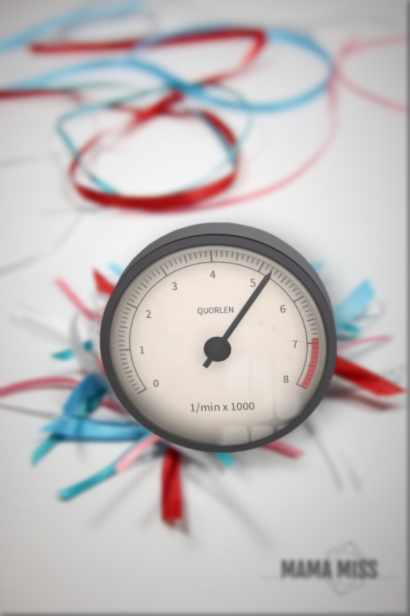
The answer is 5200 rpm
